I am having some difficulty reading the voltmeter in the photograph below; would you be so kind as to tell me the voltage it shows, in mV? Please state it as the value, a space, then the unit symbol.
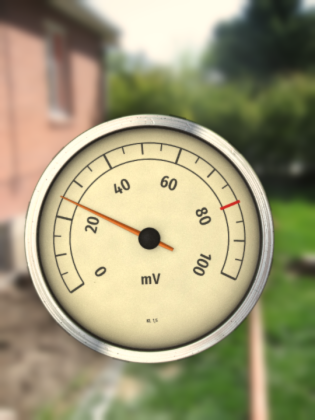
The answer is 25 mV
